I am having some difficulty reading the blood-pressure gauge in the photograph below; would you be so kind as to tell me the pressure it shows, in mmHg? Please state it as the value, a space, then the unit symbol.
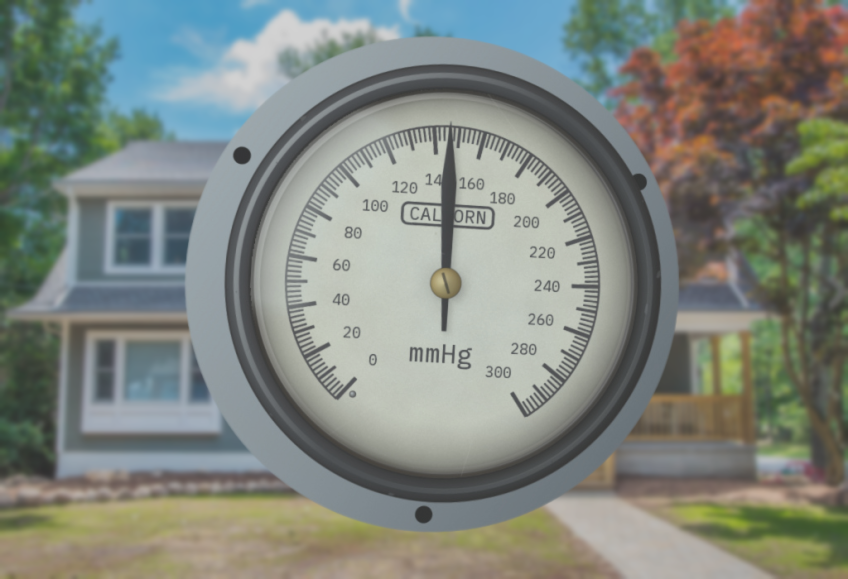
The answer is 146 mmHg
